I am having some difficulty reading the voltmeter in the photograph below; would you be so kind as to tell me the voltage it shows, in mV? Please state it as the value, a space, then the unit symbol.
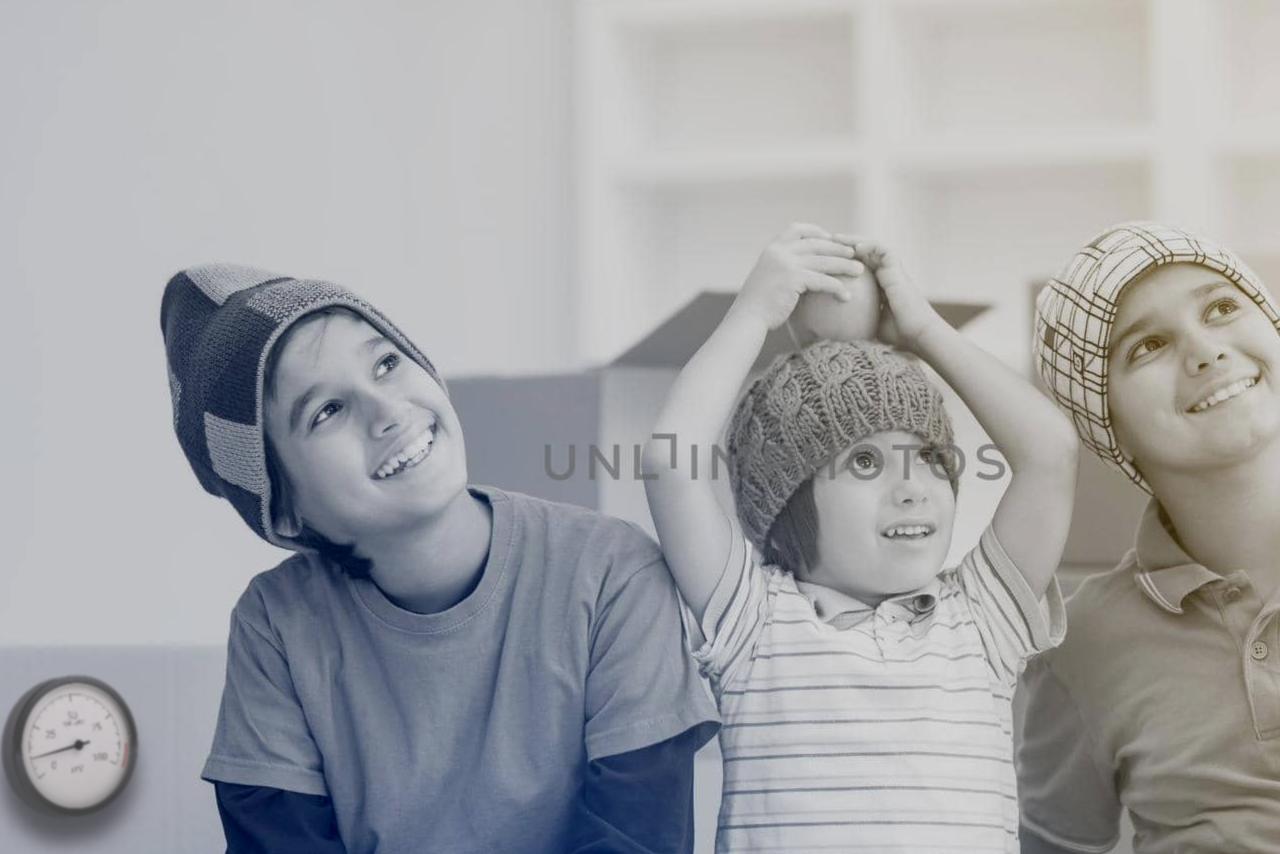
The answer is 10 mV
